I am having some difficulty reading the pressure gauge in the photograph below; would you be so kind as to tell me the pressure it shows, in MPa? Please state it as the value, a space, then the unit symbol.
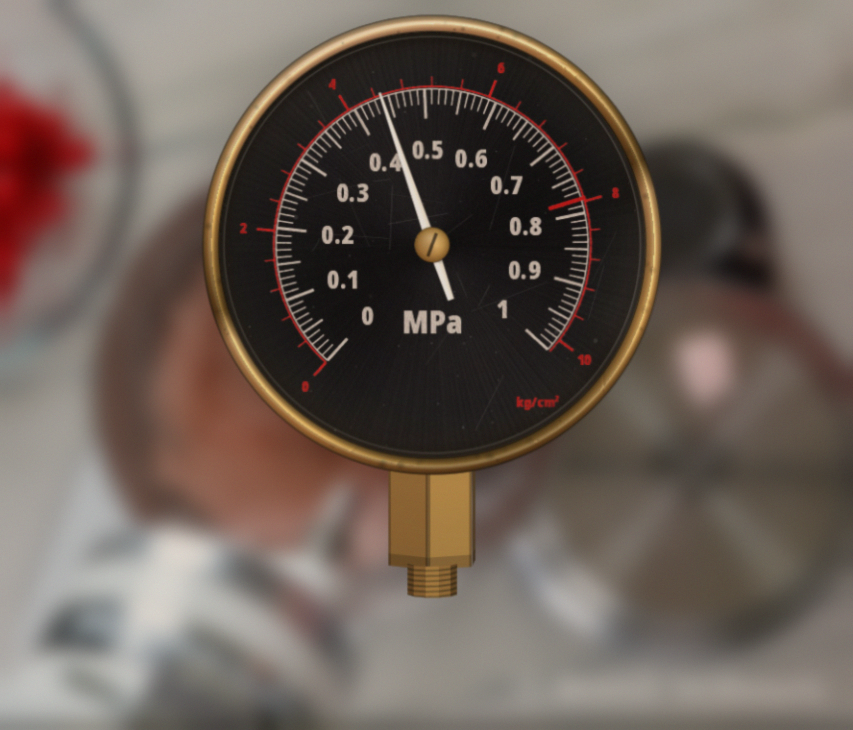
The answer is 0.44 MPa
